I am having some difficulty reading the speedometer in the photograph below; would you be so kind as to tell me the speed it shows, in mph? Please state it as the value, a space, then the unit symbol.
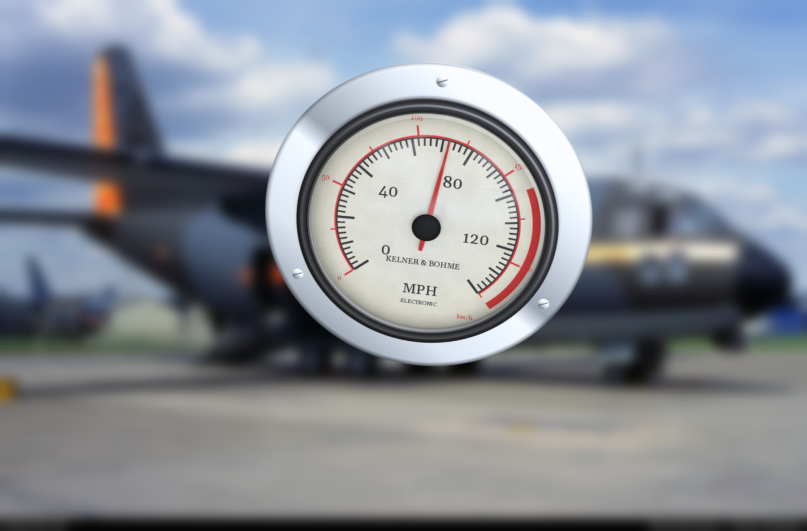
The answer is 72 mph
